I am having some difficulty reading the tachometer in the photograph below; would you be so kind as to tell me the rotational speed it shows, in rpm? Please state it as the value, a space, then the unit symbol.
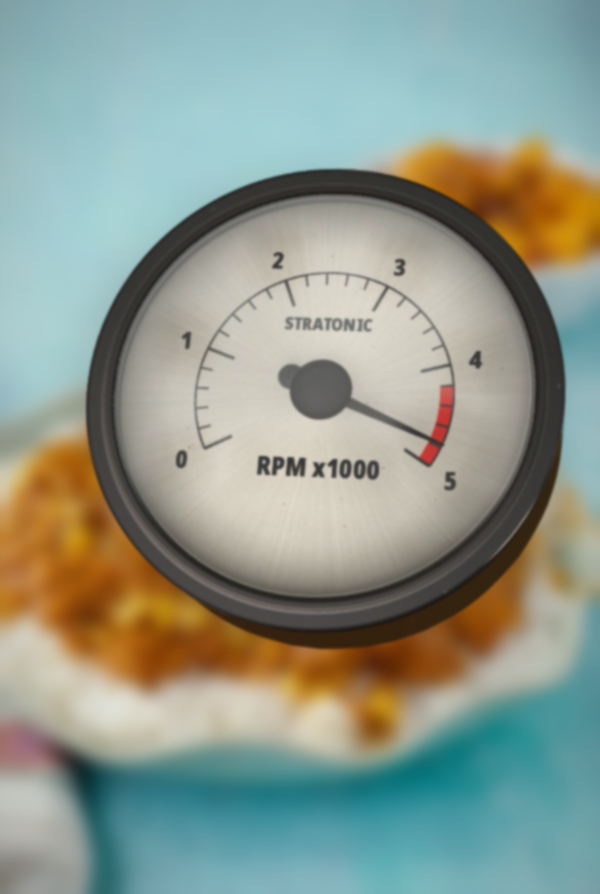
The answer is 4800 rpm
